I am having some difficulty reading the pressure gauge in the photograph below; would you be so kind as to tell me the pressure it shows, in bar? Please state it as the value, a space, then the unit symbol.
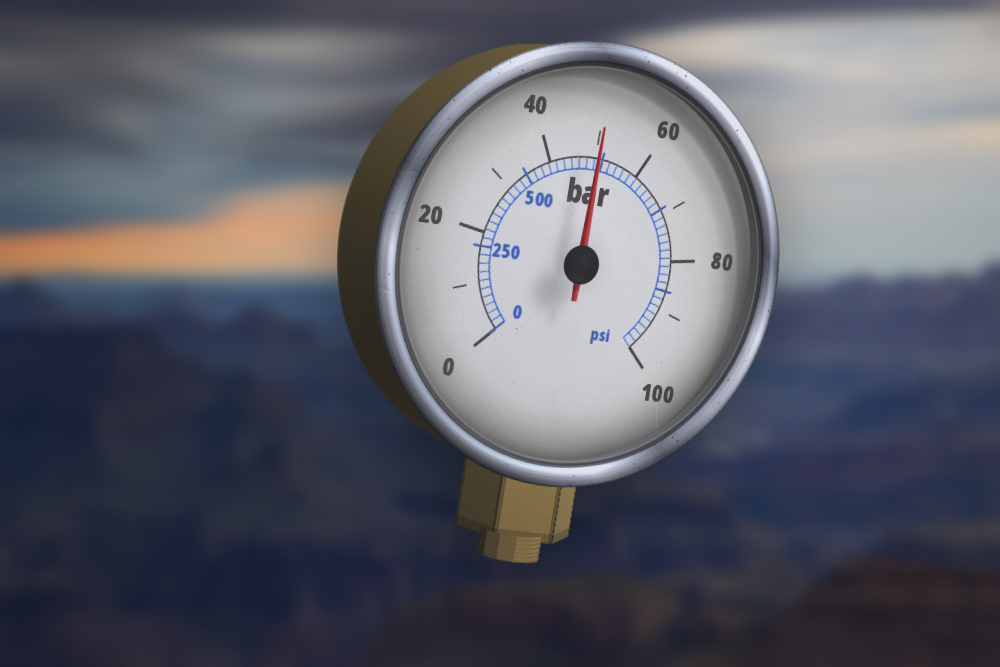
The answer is 50 bar
